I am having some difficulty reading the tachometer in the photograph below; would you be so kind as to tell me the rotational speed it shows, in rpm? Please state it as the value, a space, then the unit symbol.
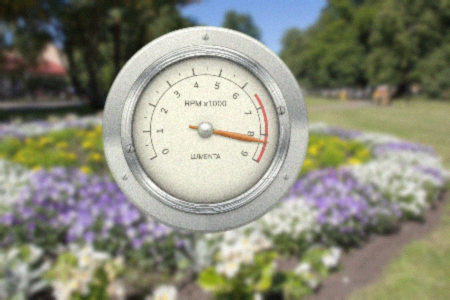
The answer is 8250 rpm
